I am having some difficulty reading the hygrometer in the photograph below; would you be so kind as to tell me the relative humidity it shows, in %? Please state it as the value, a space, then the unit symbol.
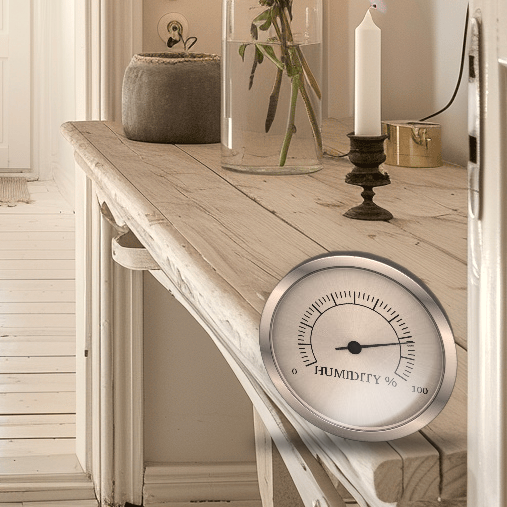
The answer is 82 %
